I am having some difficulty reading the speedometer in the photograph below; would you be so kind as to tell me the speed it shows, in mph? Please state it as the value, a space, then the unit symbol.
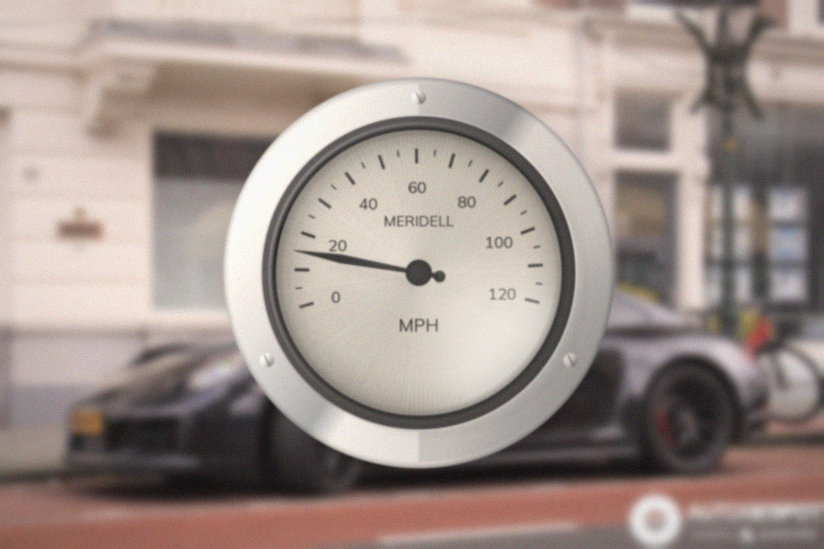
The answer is 15 mph
